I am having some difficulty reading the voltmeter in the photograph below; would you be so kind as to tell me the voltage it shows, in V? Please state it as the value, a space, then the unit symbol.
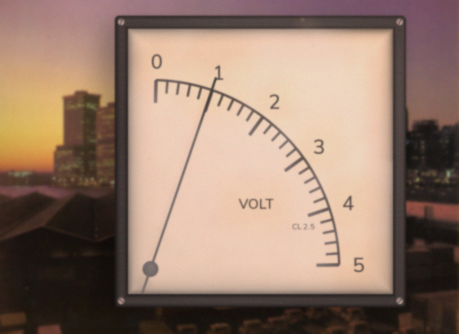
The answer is 1 V
